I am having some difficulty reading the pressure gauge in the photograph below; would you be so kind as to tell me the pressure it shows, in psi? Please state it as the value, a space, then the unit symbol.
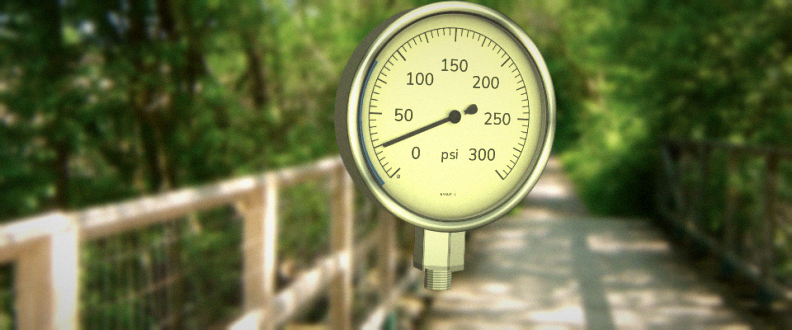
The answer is 25 psi
